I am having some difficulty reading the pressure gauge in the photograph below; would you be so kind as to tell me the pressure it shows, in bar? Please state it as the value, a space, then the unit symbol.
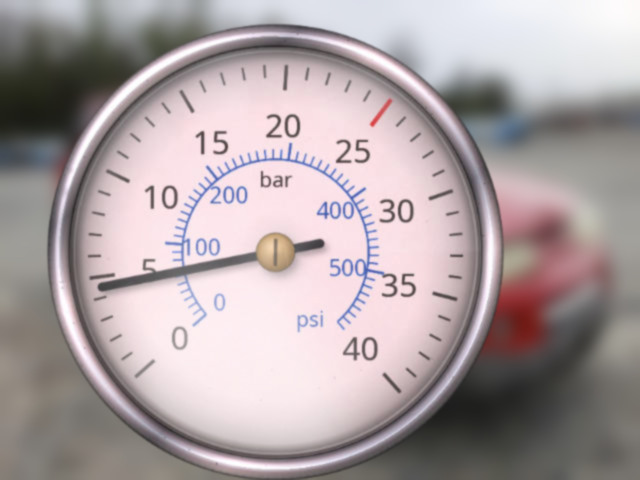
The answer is 4.5 bar
